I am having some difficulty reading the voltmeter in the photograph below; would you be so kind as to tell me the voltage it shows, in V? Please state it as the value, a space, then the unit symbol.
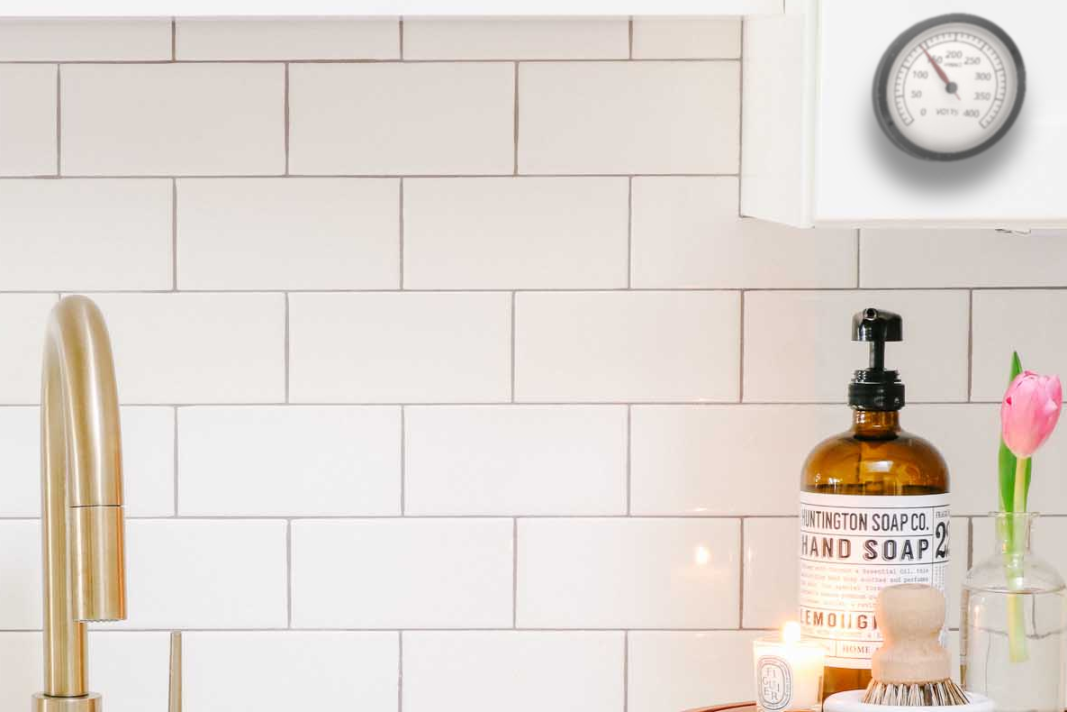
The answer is 140 V
